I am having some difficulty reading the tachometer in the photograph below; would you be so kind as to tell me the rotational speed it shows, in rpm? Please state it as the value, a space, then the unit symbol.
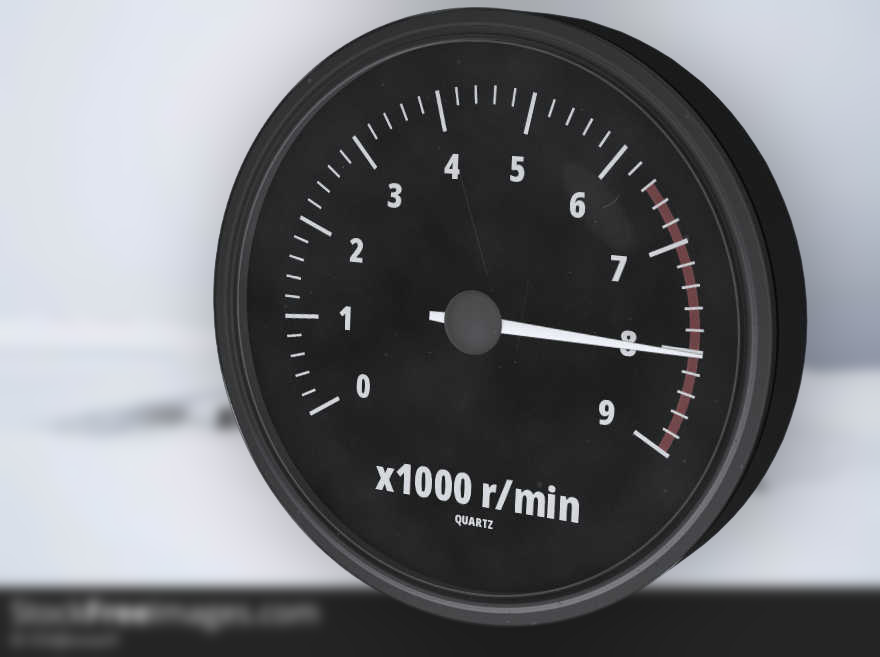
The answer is 8000 rpm
